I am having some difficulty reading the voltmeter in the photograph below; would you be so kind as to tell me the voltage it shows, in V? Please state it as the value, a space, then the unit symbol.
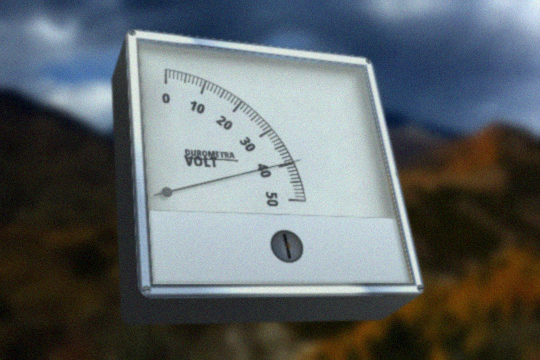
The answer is 40 V
